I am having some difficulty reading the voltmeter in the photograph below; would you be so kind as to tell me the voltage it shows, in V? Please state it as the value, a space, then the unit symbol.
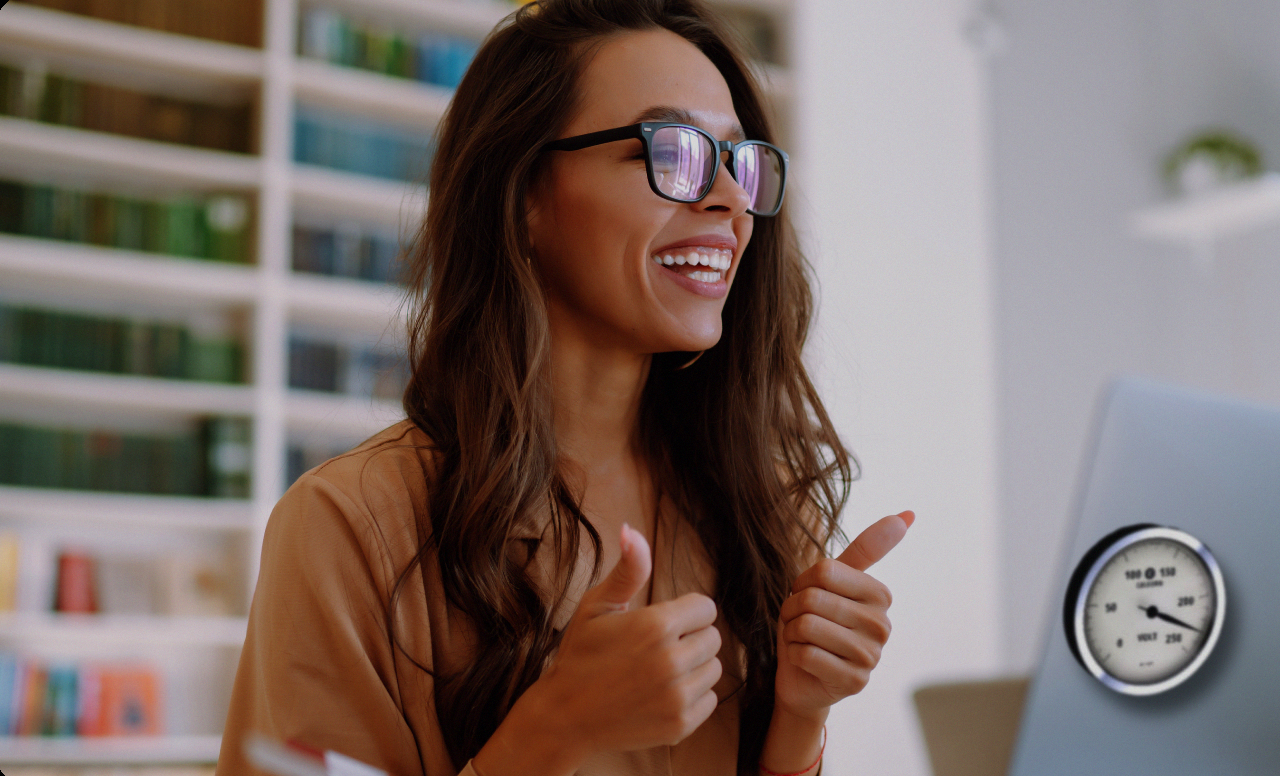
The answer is 230 V
